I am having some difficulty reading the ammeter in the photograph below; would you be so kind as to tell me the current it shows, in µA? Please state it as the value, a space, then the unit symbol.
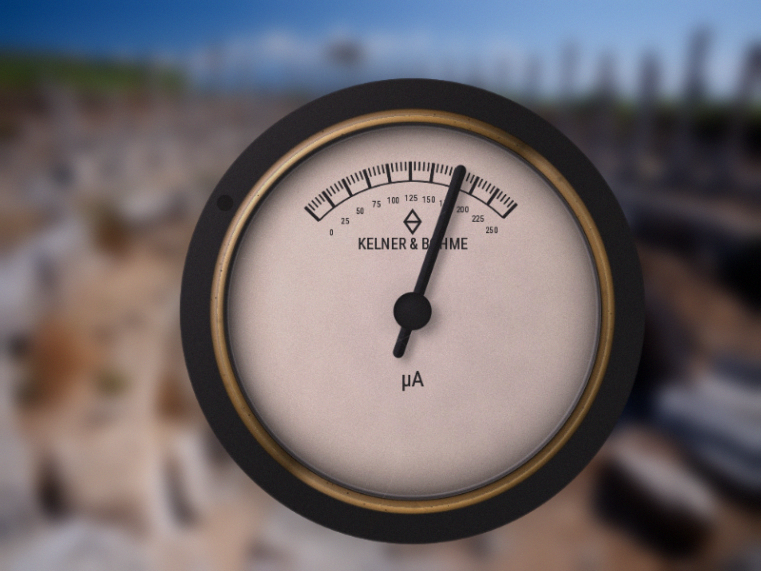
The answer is 180 µA
